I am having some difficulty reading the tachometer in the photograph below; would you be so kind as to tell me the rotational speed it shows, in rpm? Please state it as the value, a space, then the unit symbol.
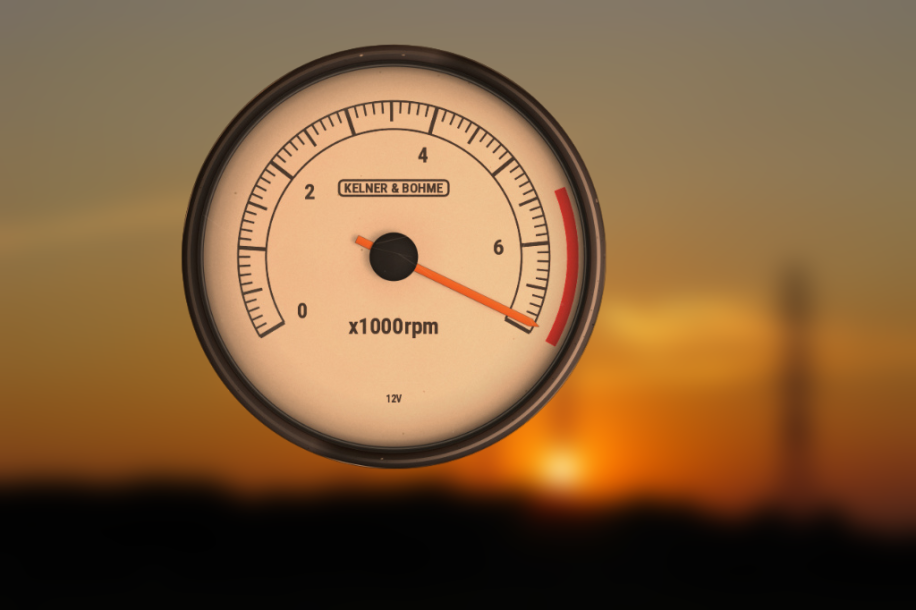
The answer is 6900 rpm
